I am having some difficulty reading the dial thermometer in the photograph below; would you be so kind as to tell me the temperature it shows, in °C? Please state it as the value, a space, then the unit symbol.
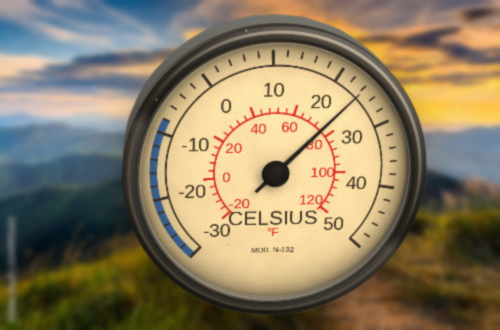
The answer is 24 °C
